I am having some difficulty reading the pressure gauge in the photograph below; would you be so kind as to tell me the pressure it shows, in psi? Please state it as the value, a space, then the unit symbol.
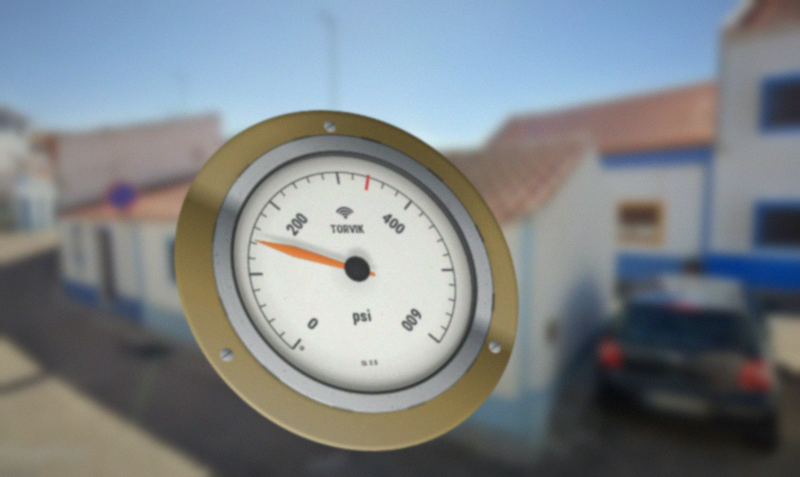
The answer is 140 psi
